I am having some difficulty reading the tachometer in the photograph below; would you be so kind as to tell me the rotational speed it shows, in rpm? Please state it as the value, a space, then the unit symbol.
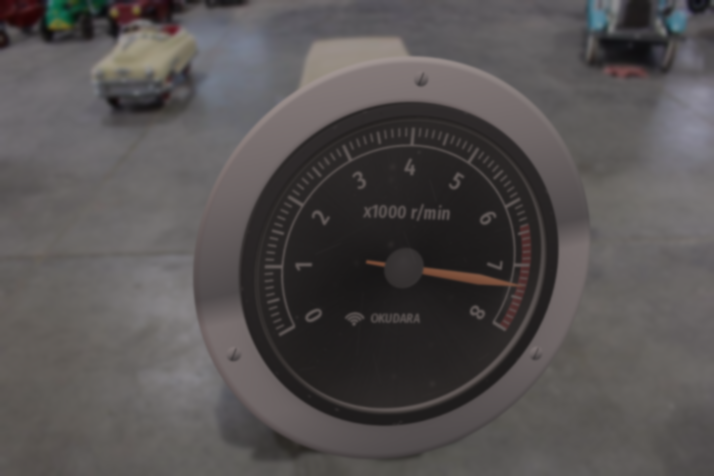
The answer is 7300 rpm
